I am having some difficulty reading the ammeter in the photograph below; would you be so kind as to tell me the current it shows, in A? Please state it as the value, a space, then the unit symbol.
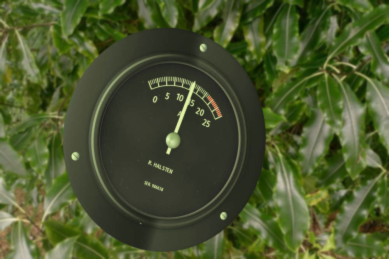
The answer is 12.5 A
